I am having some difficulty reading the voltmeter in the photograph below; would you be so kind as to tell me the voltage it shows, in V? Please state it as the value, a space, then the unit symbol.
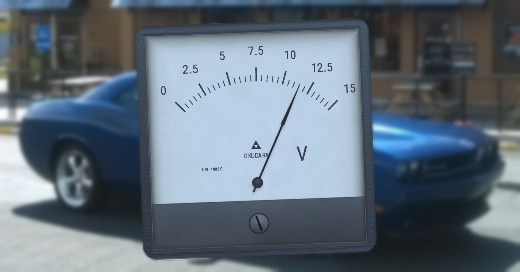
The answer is 11.5 V
